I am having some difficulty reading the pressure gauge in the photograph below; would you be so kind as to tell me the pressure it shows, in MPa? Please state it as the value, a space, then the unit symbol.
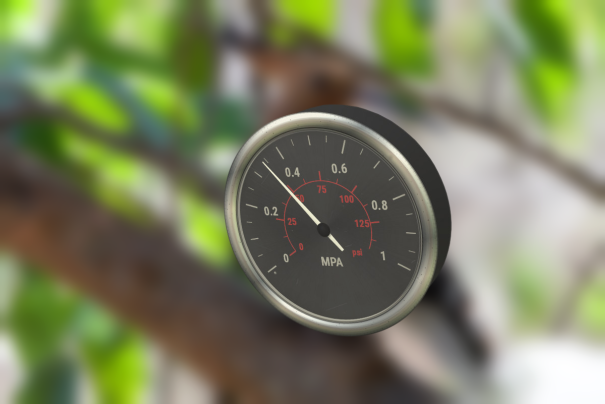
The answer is 0.35 MPa
